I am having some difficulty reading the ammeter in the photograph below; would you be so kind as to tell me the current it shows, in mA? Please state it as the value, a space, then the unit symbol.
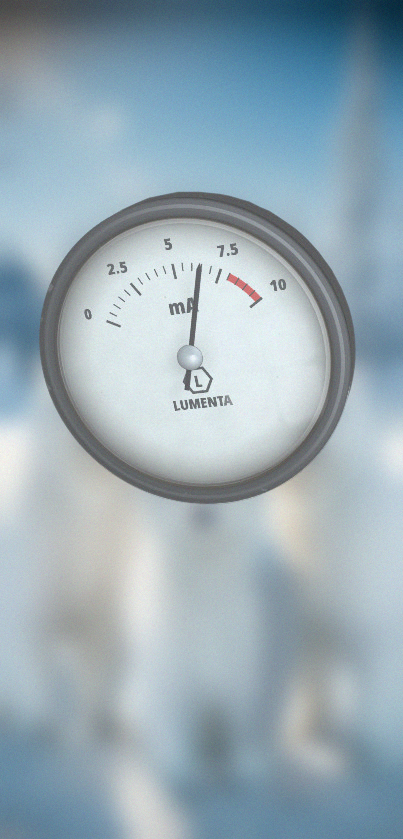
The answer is 6.5 mA
